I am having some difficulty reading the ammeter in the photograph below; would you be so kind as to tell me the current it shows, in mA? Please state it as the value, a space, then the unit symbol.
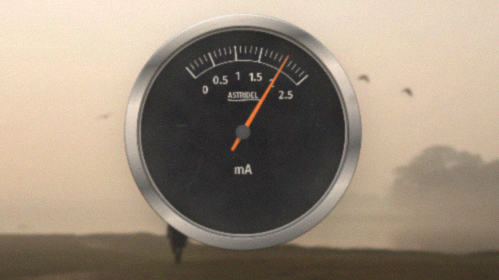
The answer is 2 mA
